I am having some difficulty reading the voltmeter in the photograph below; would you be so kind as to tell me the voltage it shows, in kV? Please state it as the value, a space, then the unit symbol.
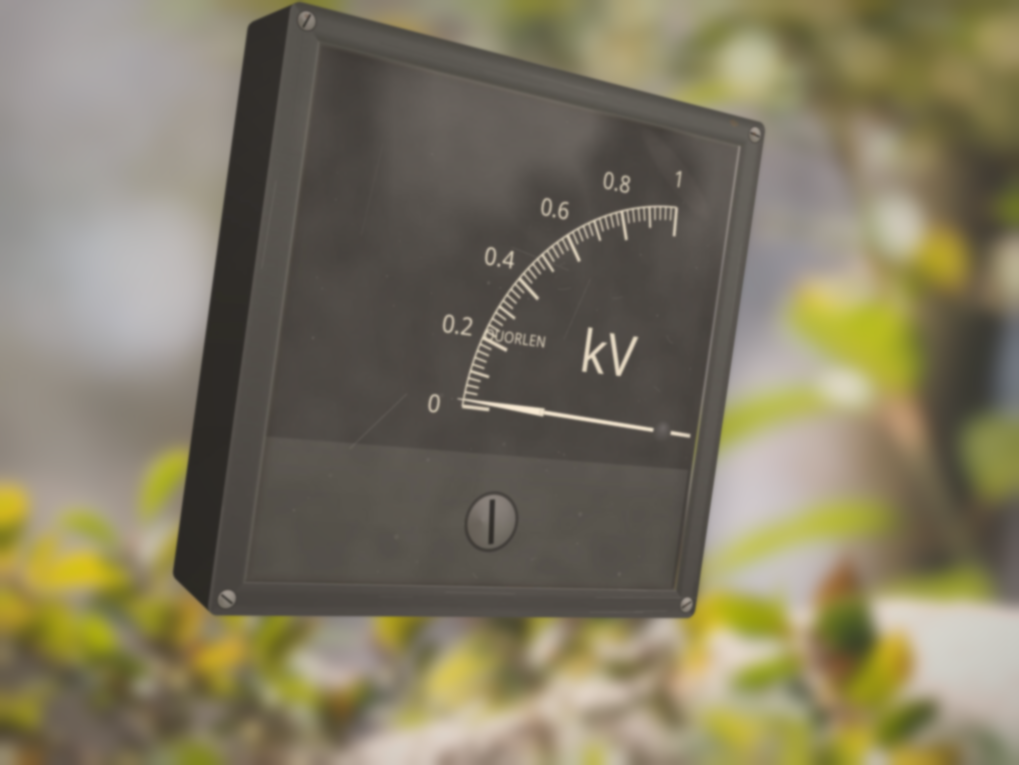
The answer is 0.02 kV
